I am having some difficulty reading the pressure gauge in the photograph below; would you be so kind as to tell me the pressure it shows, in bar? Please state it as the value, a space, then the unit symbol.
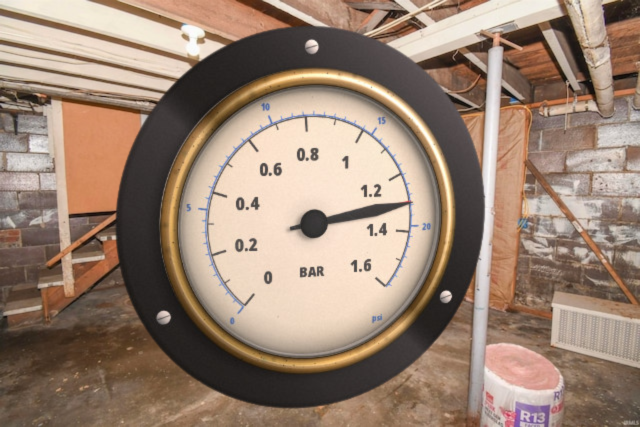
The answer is 1.3 bar
